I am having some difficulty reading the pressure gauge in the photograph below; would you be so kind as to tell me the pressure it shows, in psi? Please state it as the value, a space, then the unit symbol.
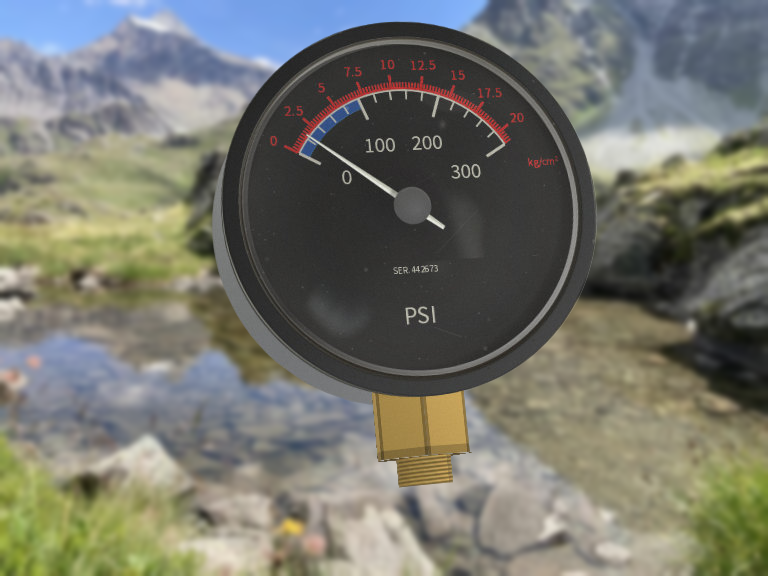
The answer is 20 psi
